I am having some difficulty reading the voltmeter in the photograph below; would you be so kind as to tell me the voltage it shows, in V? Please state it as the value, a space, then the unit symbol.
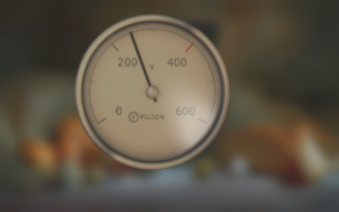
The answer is 250 V
